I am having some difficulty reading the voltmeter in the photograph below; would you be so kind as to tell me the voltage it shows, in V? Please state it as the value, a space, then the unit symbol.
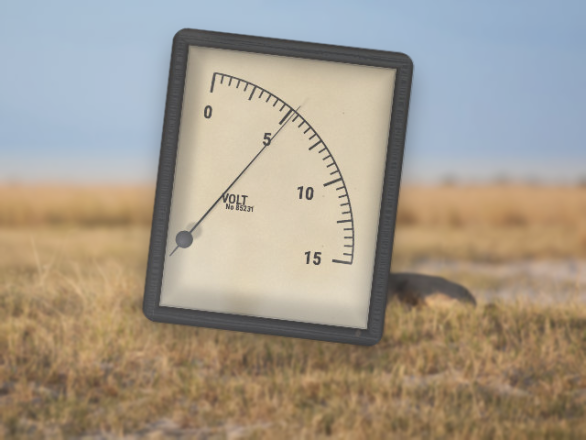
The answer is 5.25 V
